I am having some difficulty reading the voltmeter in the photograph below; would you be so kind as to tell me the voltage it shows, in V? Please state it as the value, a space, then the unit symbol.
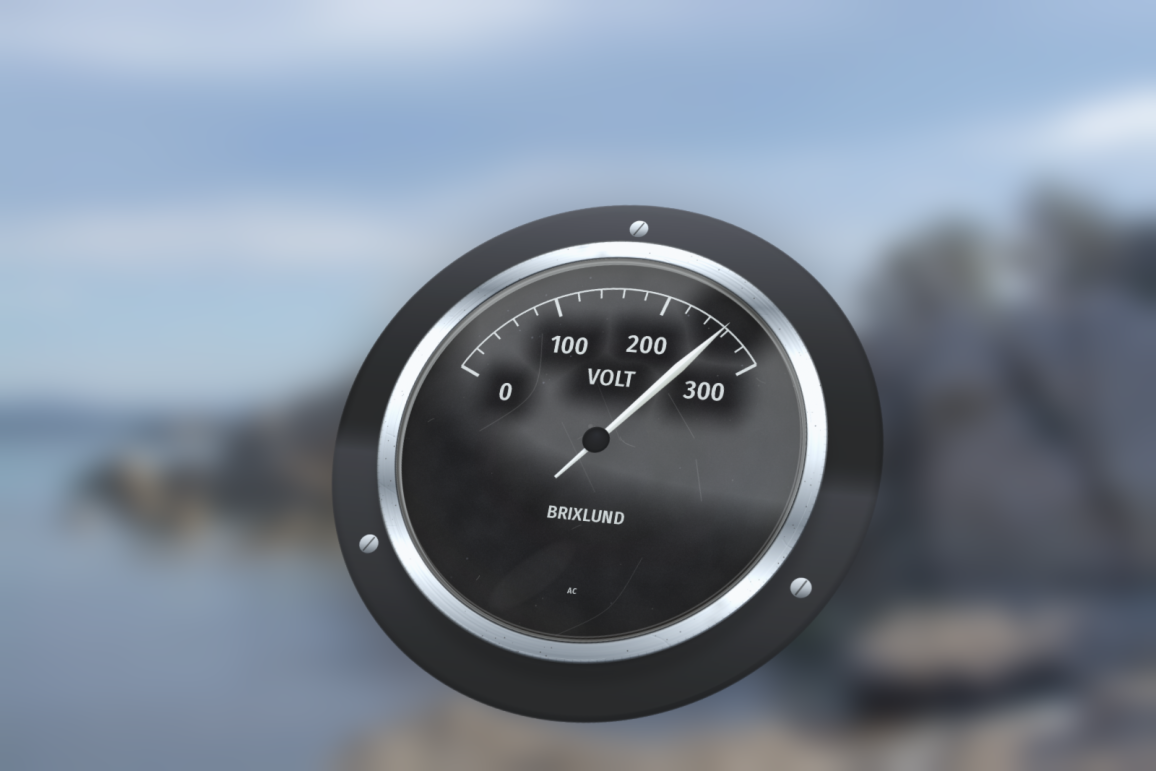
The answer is 260 V
